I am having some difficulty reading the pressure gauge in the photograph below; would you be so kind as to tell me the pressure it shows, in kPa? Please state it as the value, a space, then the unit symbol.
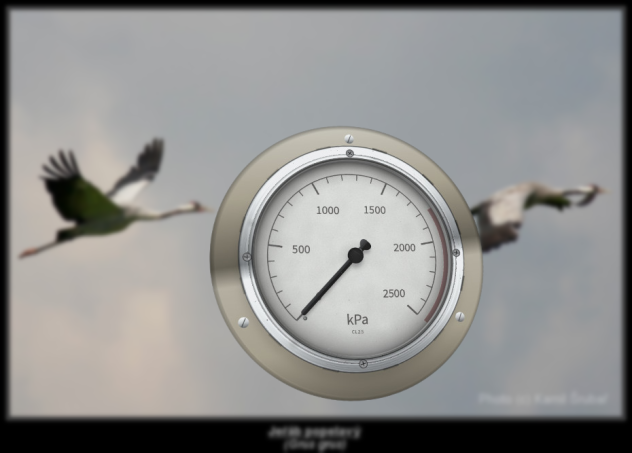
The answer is 0 kPa
